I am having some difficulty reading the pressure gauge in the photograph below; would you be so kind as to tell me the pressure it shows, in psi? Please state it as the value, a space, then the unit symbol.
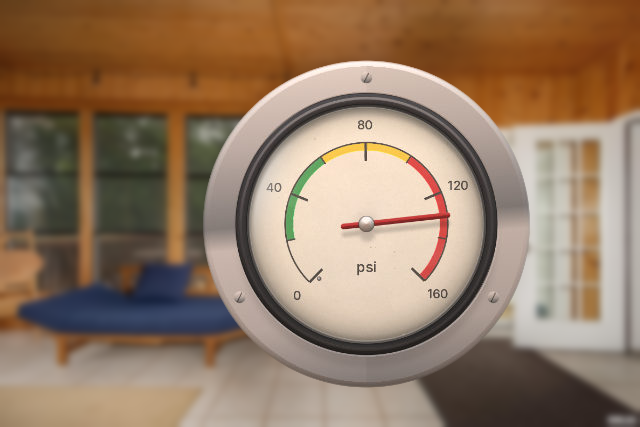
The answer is 130 psi
